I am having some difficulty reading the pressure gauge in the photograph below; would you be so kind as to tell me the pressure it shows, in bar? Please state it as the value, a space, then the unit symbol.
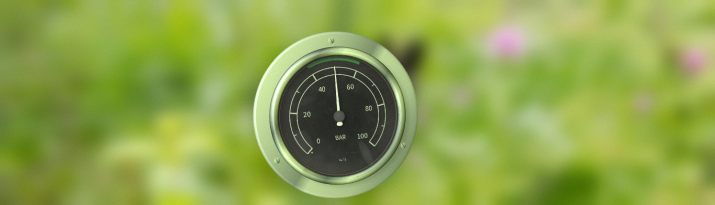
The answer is 50 bar
